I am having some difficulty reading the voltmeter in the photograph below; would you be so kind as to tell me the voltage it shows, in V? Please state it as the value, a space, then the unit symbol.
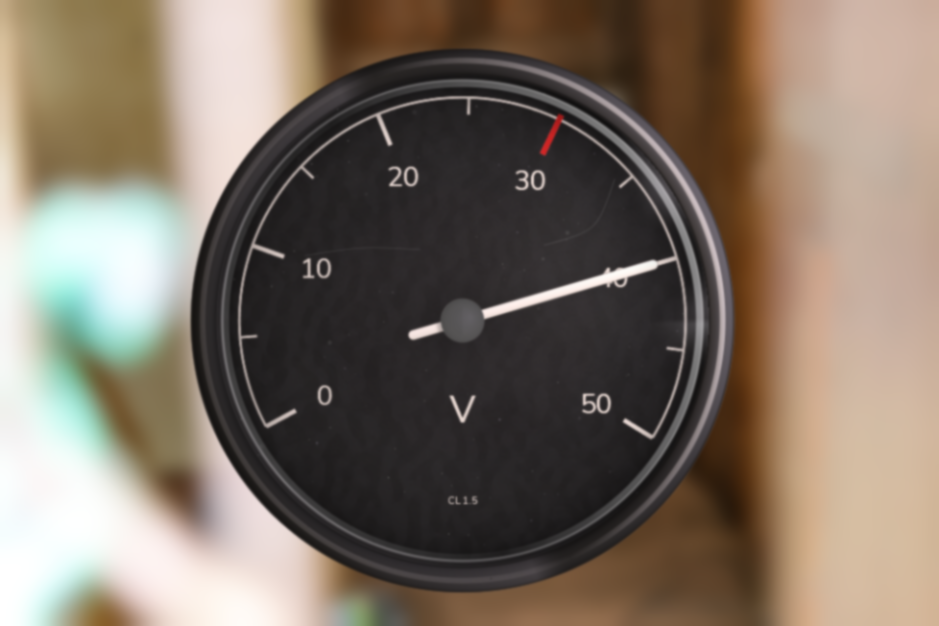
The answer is 40 V
